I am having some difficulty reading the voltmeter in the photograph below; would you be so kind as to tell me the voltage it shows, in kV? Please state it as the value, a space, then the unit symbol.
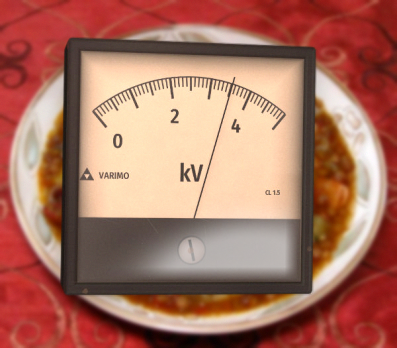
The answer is 3.5 kV
